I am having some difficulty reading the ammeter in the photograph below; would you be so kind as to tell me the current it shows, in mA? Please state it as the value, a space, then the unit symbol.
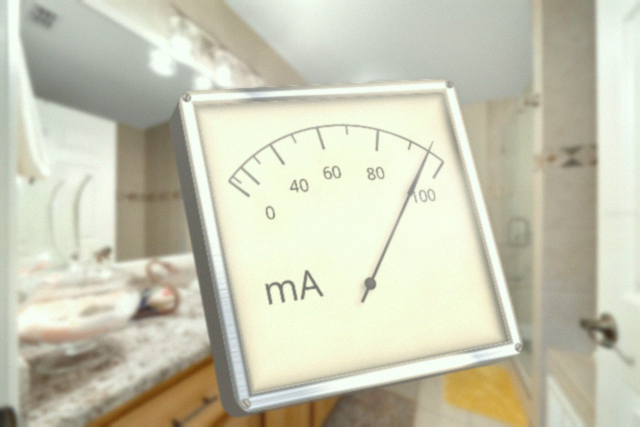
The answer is 95 mA
